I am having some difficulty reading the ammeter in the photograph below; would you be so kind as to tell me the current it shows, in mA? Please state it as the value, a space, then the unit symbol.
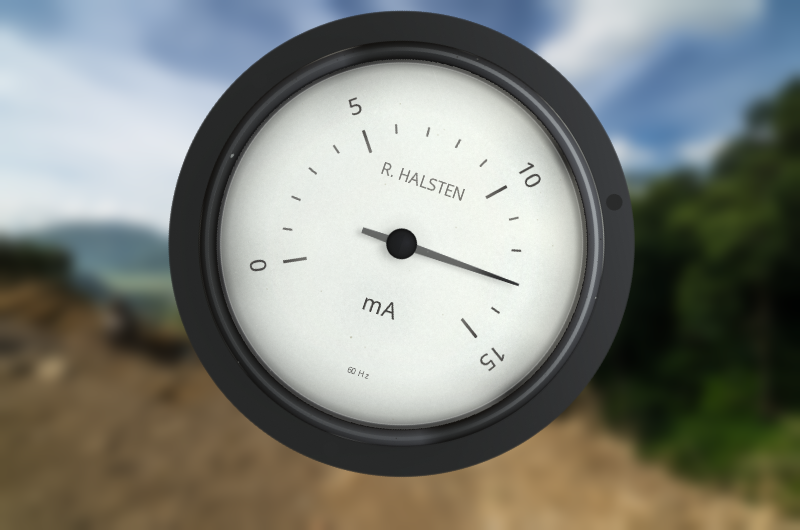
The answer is 13 mA
